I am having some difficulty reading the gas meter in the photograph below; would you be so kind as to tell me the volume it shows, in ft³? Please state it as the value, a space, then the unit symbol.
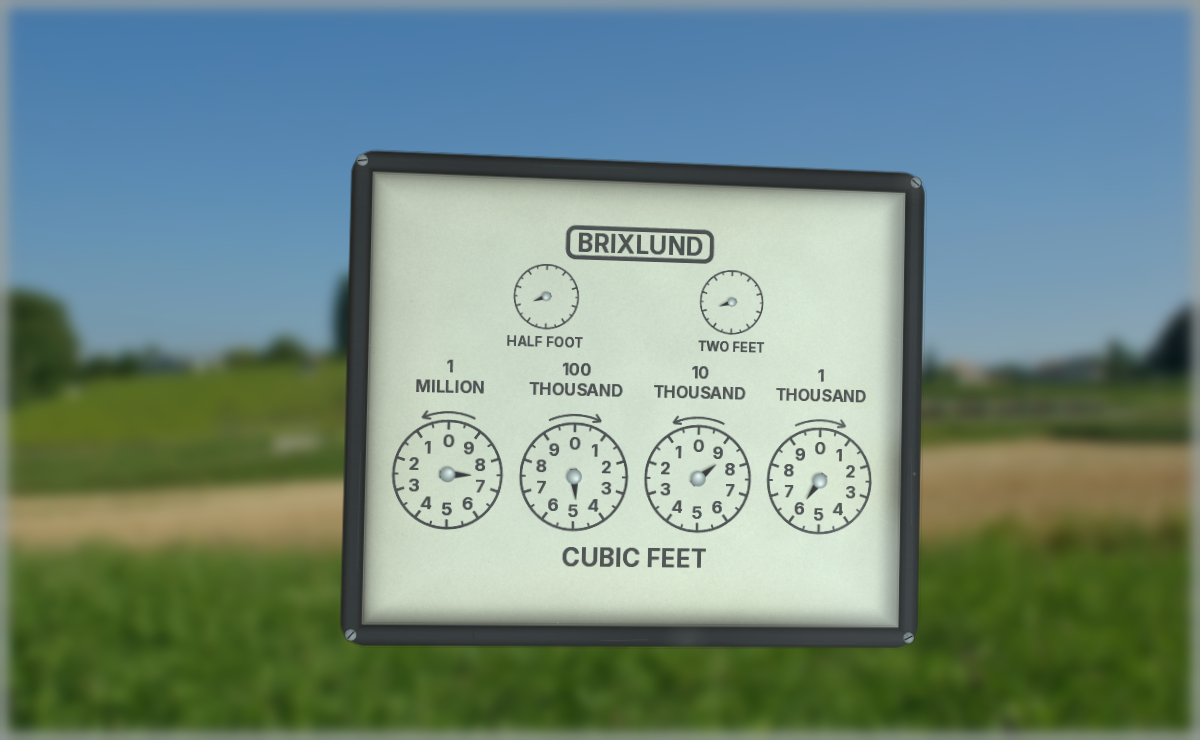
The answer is 748600 ft³
